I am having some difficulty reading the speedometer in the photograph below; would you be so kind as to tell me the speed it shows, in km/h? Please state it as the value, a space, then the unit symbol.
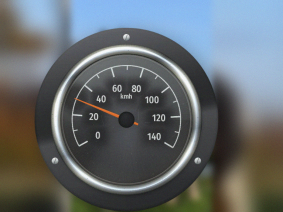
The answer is 30 km/h
